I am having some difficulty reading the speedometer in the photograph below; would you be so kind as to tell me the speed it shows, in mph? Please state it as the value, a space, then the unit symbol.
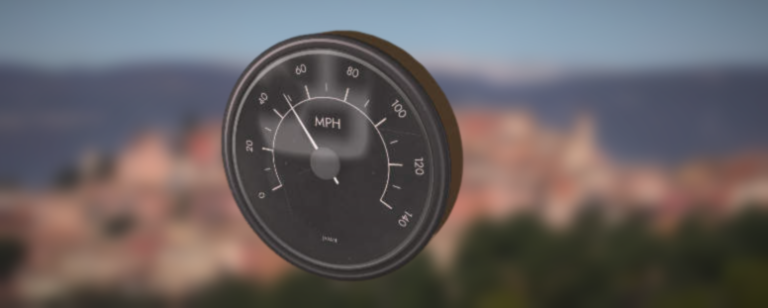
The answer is 50 mph
